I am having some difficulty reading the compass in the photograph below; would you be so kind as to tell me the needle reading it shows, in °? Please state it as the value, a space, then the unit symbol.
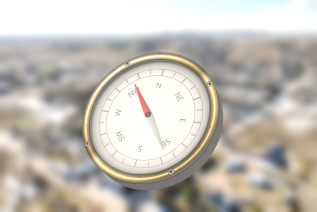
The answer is 322.5 °
